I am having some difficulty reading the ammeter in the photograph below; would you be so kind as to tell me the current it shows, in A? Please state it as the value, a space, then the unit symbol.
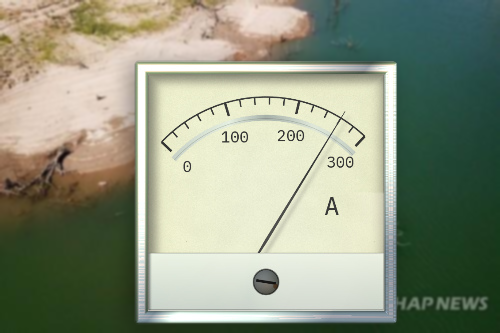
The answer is 260 A
